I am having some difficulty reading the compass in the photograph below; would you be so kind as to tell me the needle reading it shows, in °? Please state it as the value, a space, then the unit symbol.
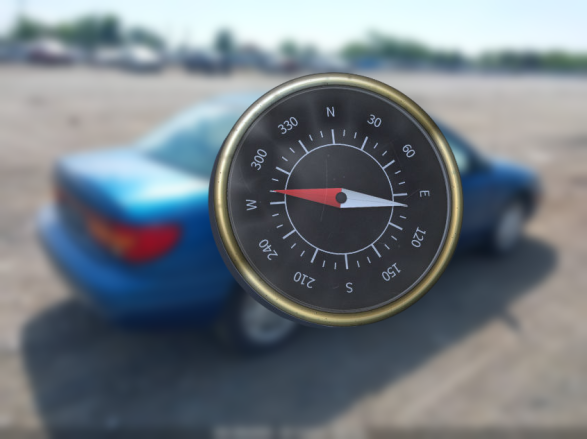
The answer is 280 °
